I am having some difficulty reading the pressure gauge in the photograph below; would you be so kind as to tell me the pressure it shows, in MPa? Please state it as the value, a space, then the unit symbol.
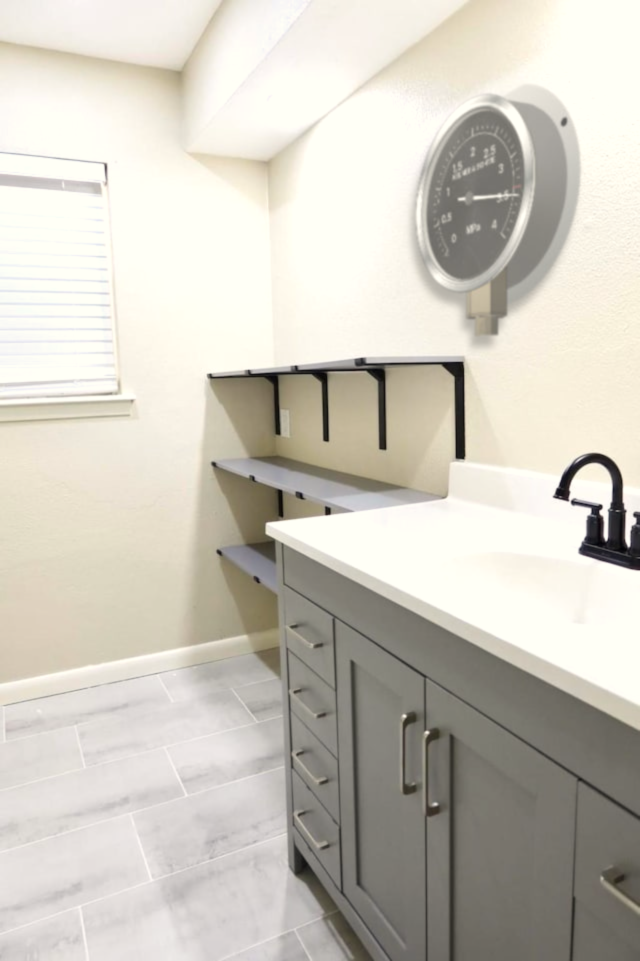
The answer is 3.5 MPa
